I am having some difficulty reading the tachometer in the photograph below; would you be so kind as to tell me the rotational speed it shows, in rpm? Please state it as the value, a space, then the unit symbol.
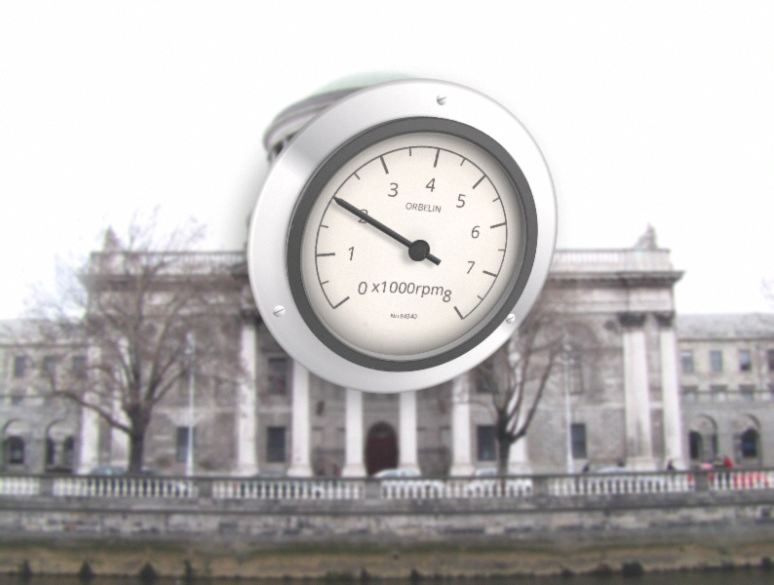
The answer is 2000 rpm
